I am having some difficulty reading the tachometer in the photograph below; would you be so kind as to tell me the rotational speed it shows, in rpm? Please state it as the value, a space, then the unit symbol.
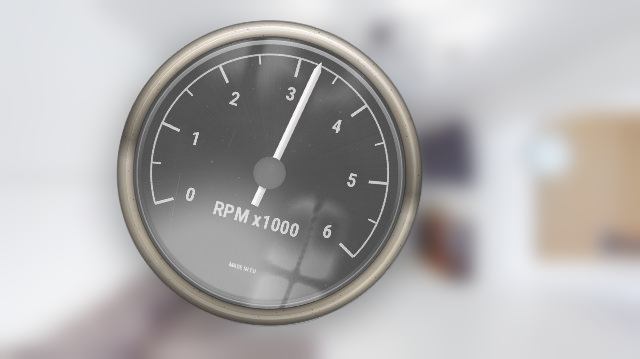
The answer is 3250 rpm
